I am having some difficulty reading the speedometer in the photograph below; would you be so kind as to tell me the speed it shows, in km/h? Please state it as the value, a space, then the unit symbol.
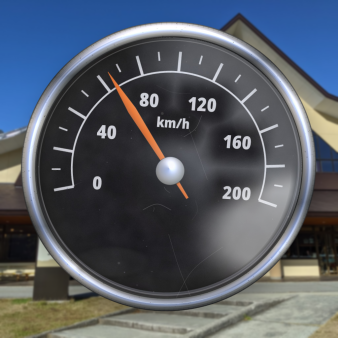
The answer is 65 km/h
